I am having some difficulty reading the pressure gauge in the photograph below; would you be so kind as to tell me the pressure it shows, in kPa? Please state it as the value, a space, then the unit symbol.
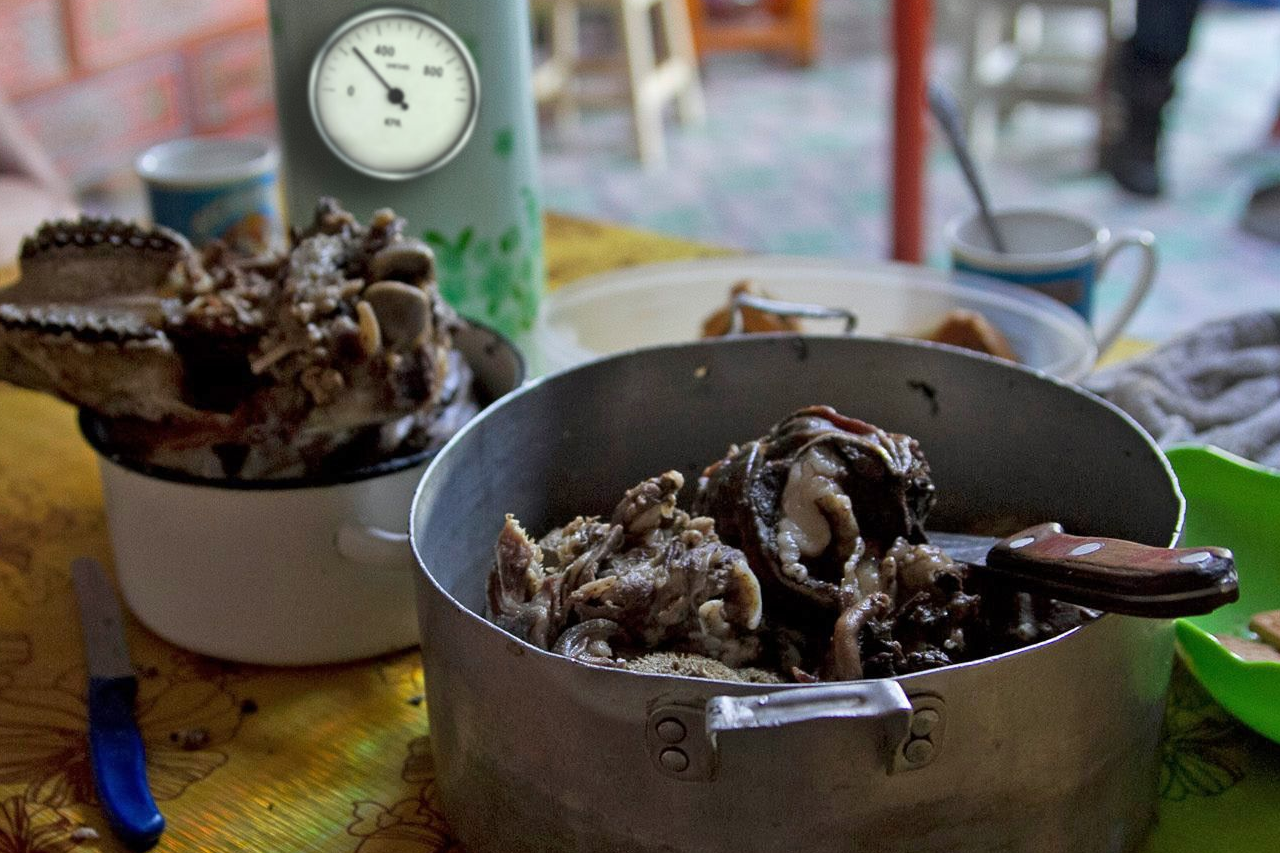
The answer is 250 kPa
